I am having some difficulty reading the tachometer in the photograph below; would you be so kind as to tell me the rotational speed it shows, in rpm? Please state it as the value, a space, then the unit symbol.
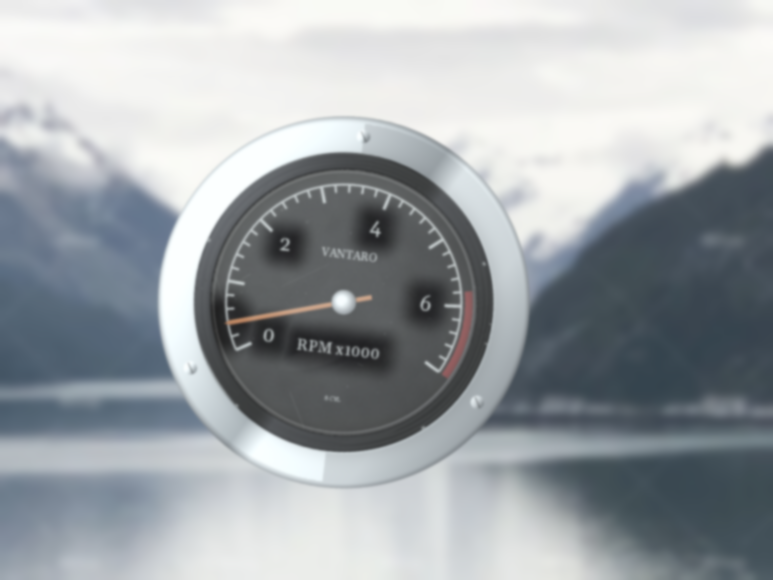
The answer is 400 rpm
